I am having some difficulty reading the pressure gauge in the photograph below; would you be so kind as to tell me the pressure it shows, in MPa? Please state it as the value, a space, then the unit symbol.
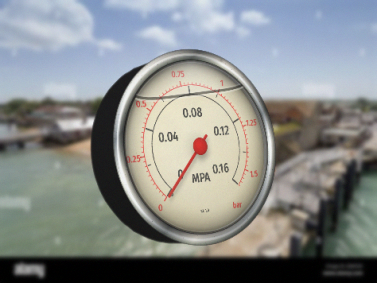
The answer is 0 MPa
